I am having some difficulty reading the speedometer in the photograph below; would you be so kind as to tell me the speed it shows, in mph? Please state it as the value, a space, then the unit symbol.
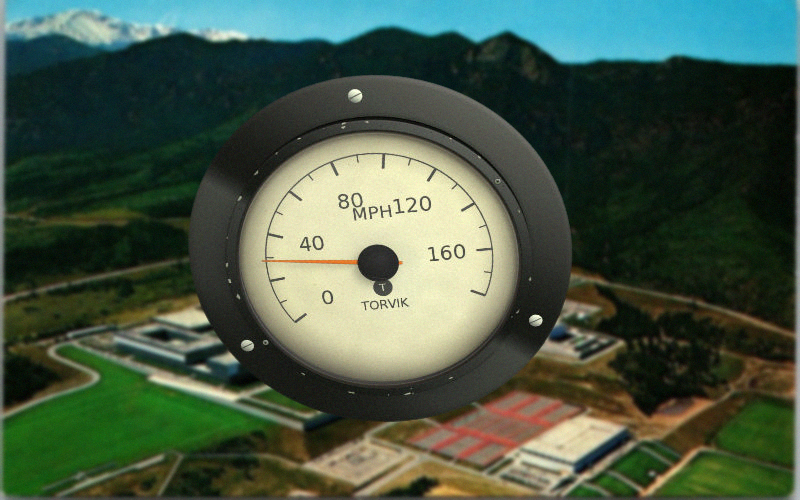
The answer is 30 mph
